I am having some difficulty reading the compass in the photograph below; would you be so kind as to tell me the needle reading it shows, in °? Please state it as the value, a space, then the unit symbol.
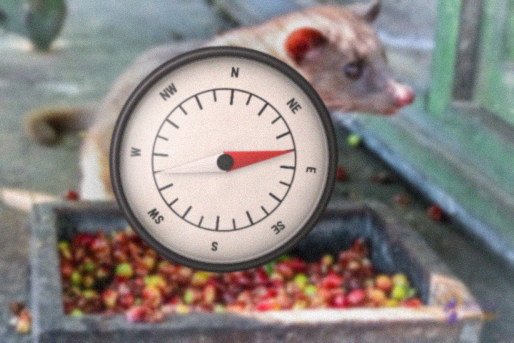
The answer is 75 °
